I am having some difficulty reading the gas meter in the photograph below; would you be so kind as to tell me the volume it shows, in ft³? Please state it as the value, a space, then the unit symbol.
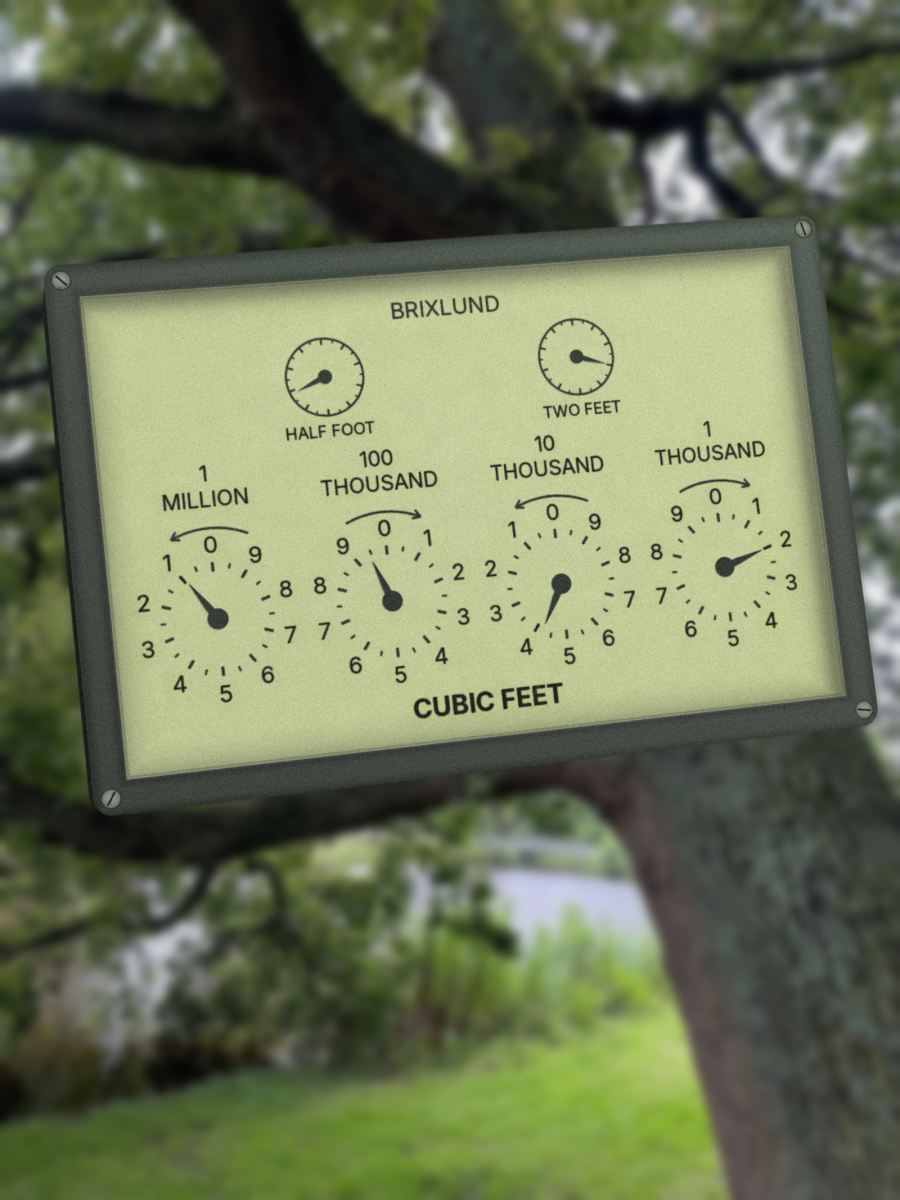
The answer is 94200 ft³
